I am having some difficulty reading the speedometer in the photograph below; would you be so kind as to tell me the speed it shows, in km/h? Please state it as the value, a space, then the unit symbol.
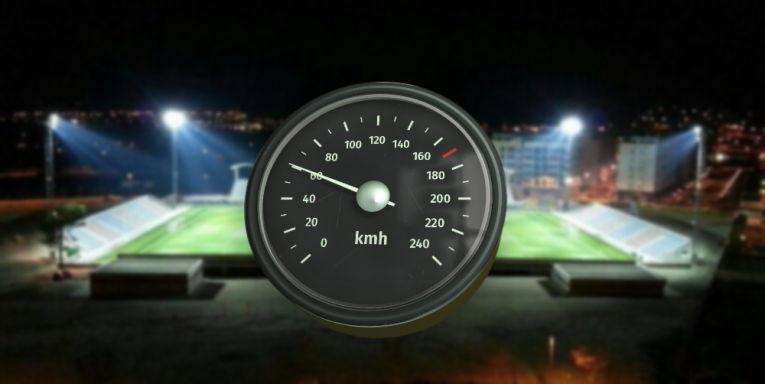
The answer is 60 km/h
